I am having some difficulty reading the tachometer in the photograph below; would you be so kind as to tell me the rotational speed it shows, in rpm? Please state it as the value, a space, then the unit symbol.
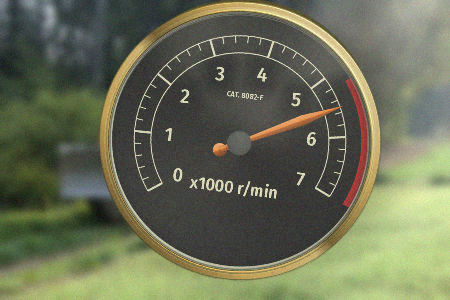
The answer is 5500 rpm
